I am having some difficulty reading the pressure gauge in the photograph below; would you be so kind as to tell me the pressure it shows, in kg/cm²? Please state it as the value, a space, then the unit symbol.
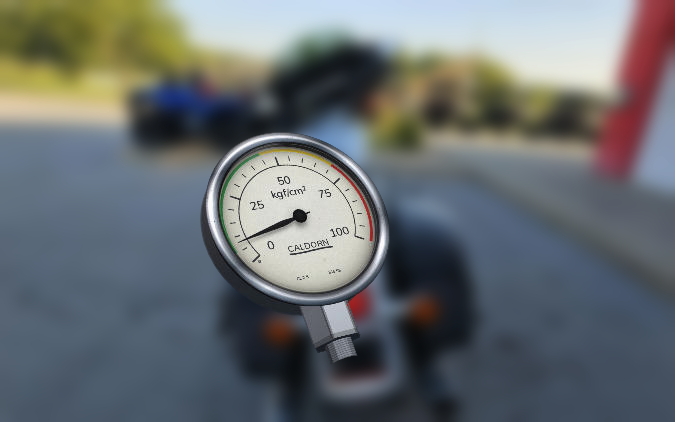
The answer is 7.5 kg/cm²
